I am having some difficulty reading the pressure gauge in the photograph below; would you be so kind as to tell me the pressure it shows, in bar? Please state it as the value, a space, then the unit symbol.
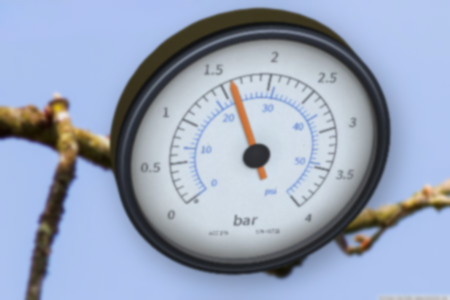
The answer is 1.6 bar
